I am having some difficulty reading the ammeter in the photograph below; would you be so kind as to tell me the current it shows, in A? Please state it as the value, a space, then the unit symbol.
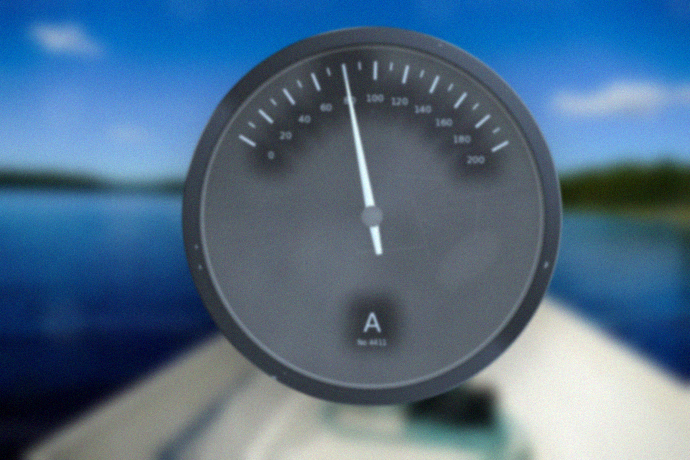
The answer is 80 A
